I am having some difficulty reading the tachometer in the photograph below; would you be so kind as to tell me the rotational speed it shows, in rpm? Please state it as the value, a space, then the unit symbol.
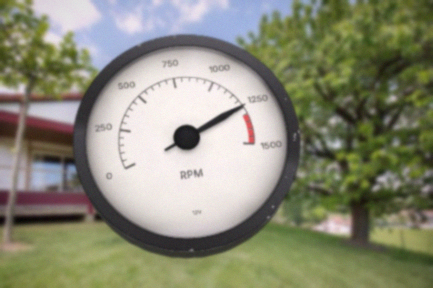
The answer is 1250 rpm
